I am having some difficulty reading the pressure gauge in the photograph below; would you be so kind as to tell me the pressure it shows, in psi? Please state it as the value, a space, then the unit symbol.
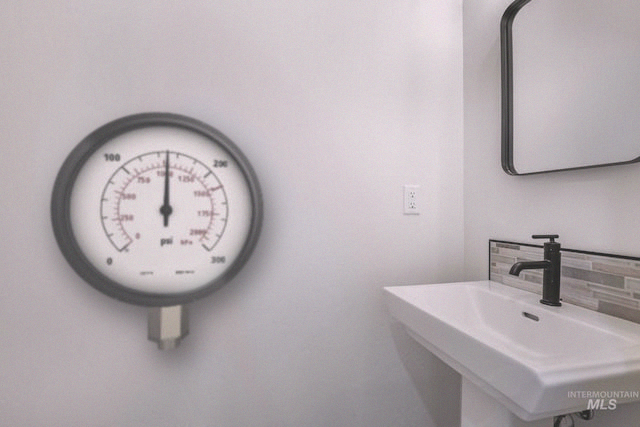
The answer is 150 psi
